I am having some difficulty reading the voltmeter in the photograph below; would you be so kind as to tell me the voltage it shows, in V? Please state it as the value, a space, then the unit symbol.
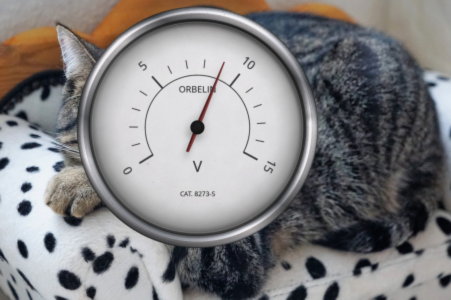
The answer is 9 V
